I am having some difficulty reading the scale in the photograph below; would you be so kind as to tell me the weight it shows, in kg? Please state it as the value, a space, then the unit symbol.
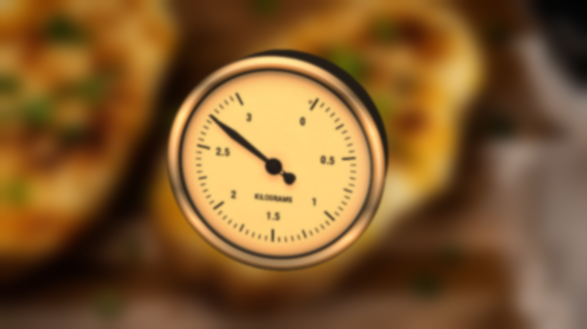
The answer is 2.75 kg
